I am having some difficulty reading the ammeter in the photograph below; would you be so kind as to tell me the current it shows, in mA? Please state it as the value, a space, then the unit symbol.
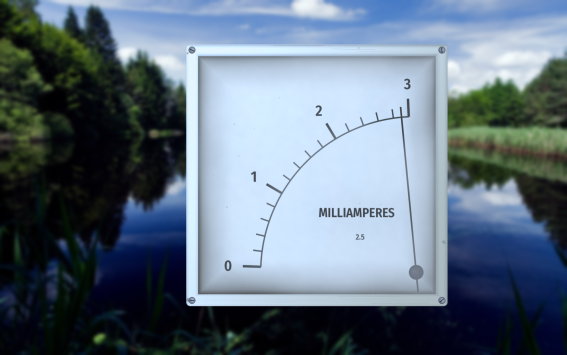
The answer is 2.9 mA
